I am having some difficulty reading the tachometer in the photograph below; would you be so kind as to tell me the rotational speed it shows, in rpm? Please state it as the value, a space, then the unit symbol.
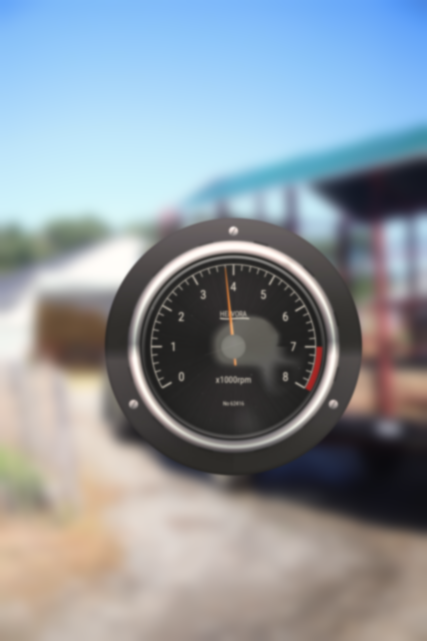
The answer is 3800 rpm
